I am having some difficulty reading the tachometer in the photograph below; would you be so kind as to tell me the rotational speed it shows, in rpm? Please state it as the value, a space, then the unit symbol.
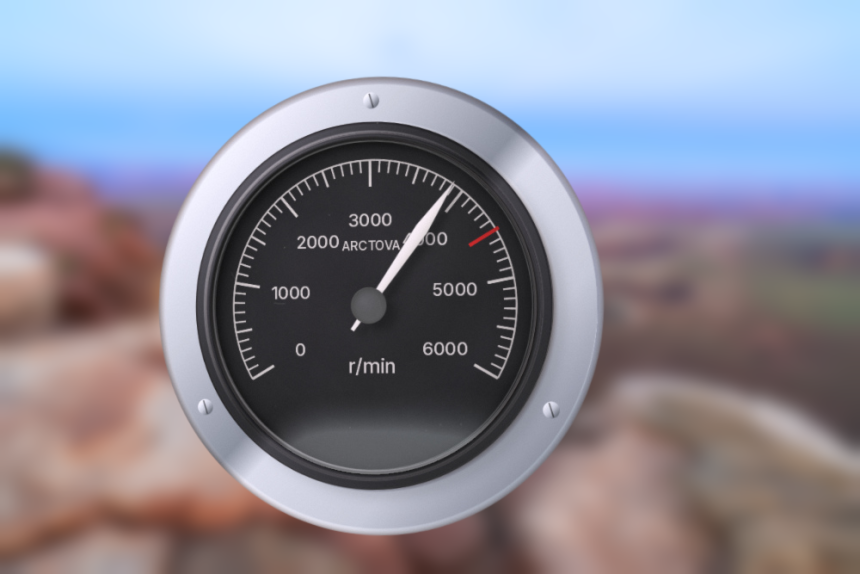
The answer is 3900 rpm
